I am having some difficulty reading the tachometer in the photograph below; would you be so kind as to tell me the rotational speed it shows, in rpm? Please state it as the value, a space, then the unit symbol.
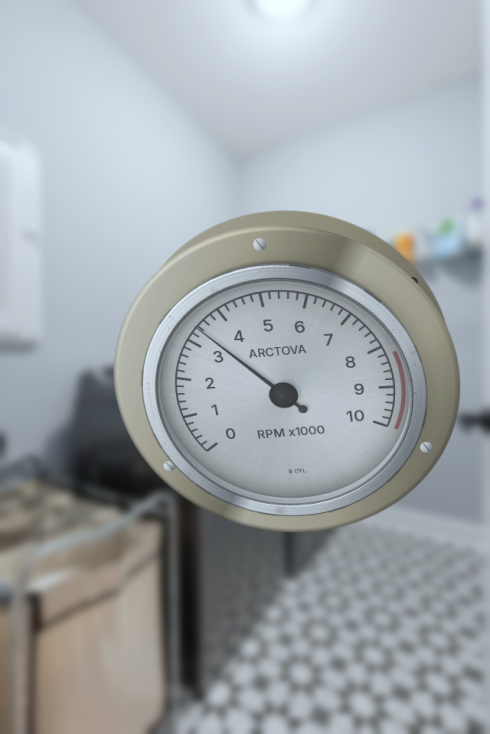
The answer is 3400 rpm
